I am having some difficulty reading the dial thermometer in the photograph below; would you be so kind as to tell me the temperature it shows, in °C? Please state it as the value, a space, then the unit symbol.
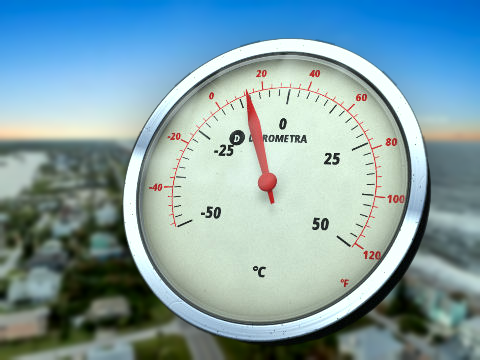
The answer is -10 °C
